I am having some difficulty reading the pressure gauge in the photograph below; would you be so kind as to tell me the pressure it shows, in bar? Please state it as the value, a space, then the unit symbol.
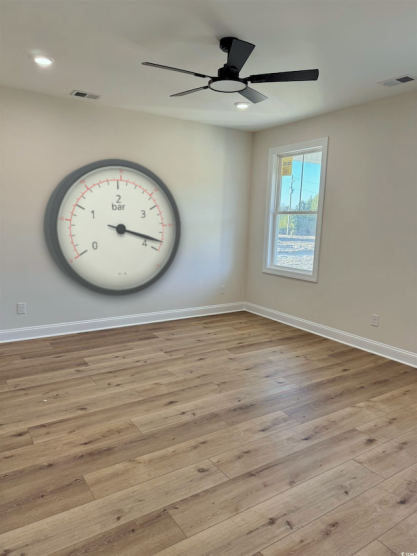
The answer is 3.8 bar
